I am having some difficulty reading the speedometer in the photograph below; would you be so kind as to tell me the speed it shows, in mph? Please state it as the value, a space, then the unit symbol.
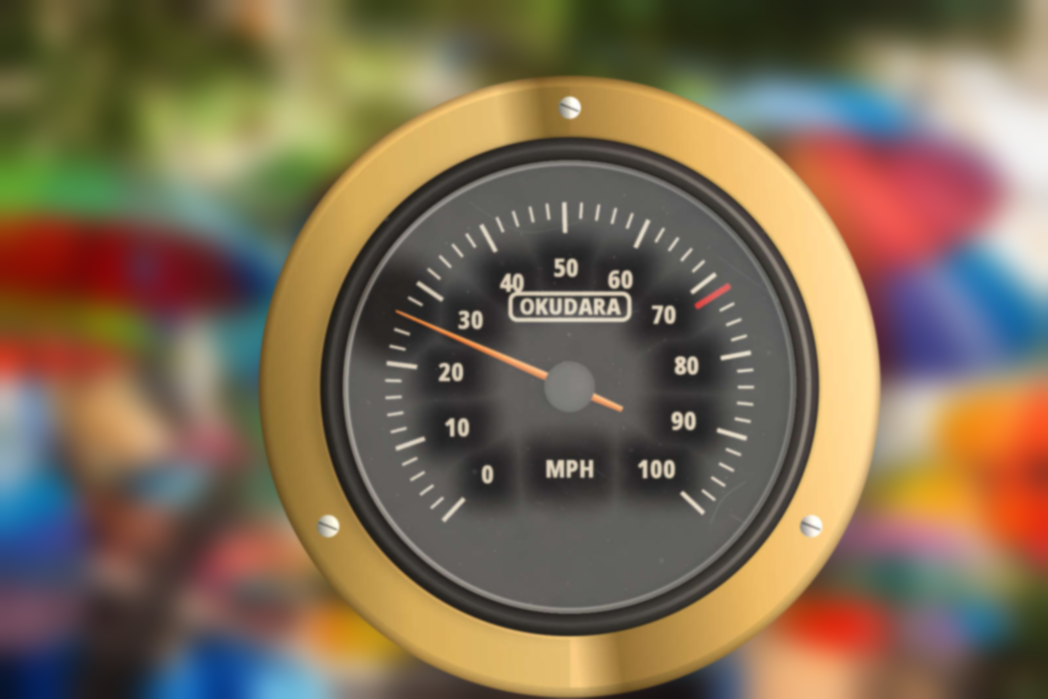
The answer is 26 mph
